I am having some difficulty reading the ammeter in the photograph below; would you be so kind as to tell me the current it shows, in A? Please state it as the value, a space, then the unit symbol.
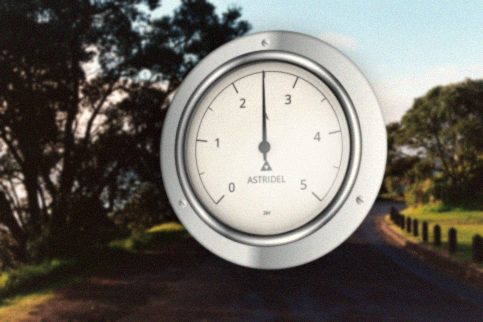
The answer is 2.5 A
